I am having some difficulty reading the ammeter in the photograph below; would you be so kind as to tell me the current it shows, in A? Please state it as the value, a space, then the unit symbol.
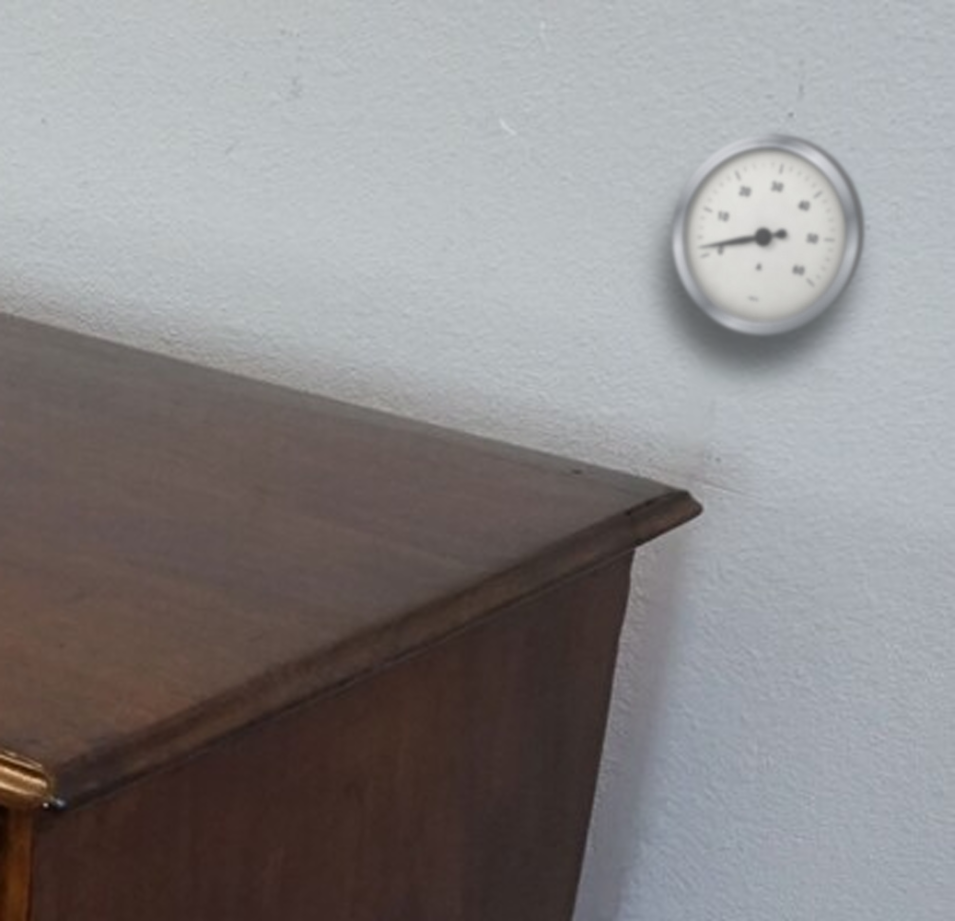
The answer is 2 A
